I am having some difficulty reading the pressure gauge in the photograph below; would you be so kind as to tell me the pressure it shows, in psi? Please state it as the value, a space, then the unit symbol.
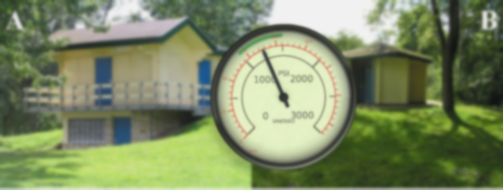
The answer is 1250 psi
